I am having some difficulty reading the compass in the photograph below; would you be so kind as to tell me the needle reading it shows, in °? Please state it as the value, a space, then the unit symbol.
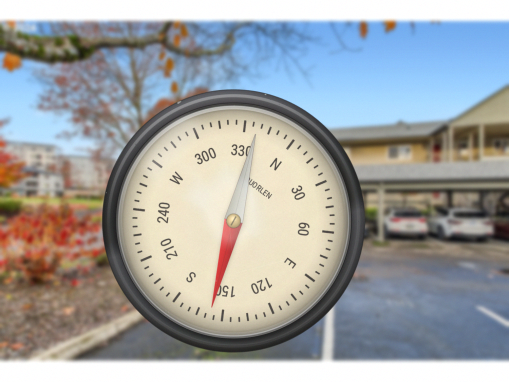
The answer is 157.5 °
